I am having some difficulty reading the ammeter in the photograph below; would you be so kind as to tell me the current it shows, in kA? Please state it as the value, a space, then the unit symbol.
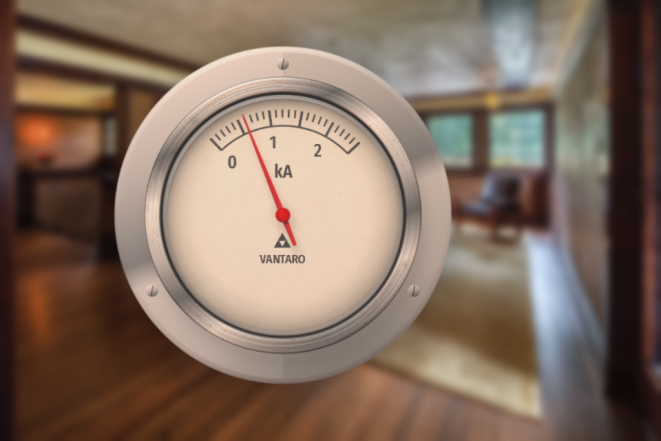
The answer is 0.6 kA
